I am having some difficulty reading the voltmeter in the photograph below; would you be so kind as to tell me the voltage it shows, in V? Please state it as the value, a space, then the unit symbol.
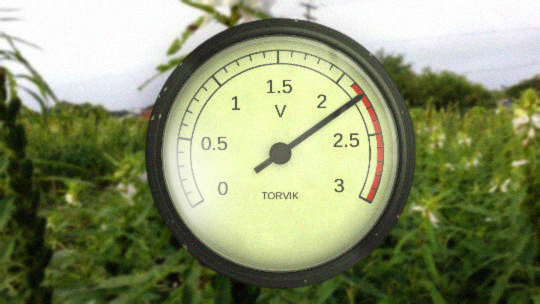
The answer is 2.2 V
